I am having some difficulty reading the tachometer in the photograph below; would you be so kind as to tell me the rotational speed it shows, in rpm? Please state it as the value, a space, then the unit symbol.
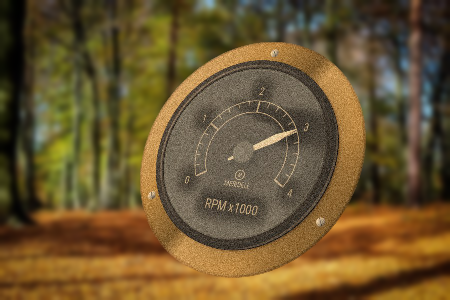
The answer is 3000 rpm
